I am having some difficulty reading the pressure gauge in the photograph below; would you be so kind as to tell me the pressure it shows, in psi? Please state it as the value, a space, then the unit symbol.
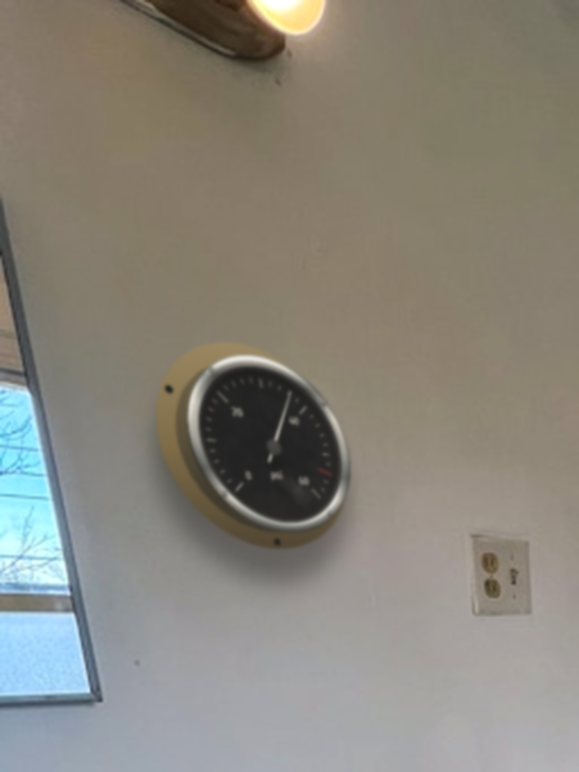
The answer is 36 psi
